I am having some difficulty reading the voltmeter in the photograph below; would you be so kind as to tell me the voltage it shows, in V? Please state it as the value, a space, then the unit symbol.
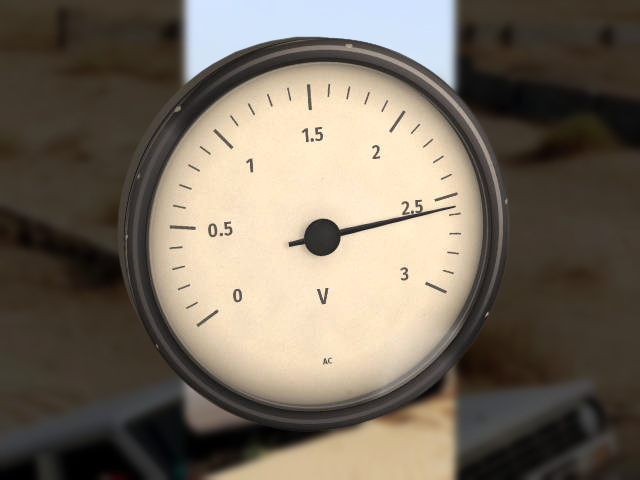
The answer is 2.55 V
